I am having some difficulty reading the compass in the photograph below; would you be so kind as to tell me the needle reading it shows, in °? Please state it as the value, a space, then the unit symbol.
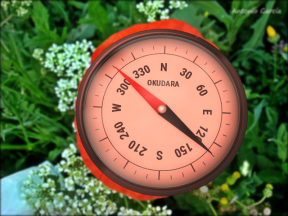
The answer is 310 °
